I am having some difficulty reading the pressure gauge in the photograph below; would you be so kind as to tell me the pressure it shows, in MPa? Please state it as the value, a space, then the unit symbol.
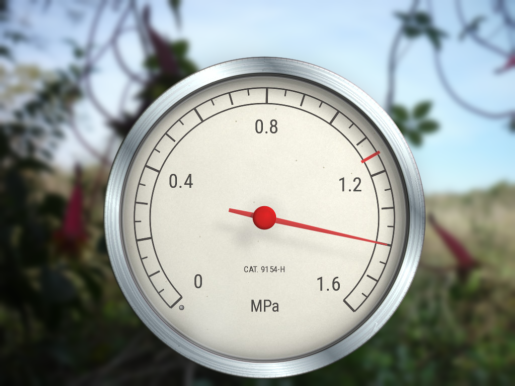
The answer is 1.4 MPa
